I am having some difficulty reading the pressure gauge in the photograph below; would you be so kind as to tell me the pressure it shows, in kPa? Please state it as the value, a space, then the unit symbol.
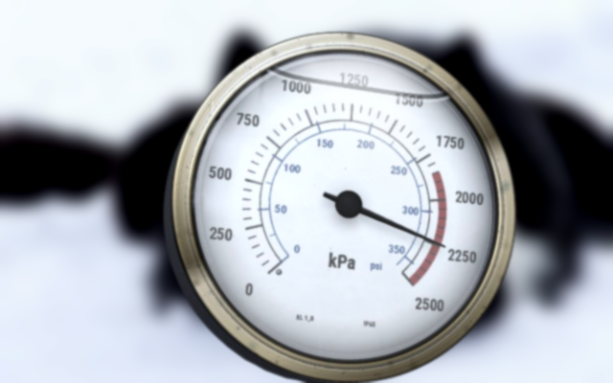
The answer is 2250 kPa
